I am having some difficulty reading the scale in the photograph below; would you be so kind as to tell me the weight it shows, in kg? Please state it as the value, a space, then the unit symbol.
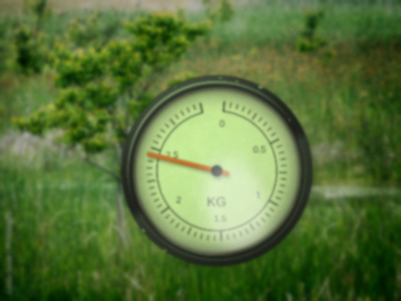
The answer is 2.45 kg
